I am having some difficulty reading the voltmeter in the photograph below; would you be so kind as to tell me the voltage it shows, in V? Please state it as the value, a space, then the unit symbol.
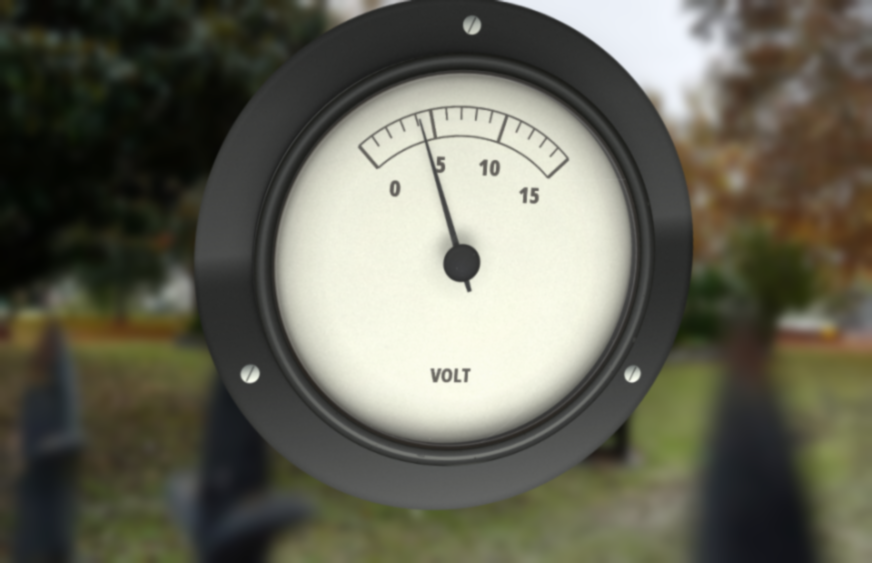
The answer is 4 V
